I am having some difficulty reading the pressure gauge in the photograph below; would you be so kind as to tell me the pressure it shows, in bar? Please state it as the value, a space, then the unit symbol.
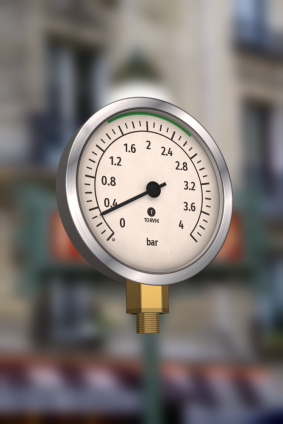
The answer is 0.3 bar
